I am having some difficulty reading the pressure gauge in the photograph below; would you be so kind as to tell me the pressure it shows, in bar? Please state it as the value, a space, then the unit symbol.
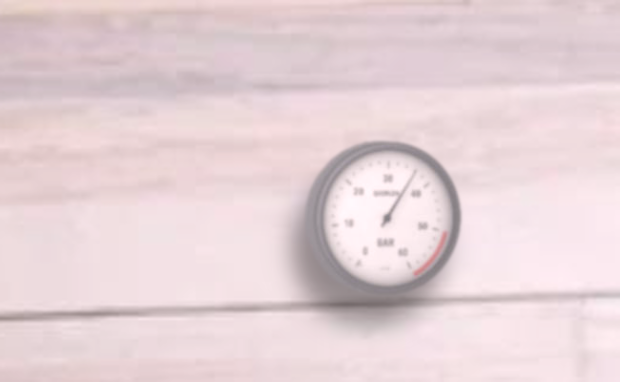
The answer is 36 bar
